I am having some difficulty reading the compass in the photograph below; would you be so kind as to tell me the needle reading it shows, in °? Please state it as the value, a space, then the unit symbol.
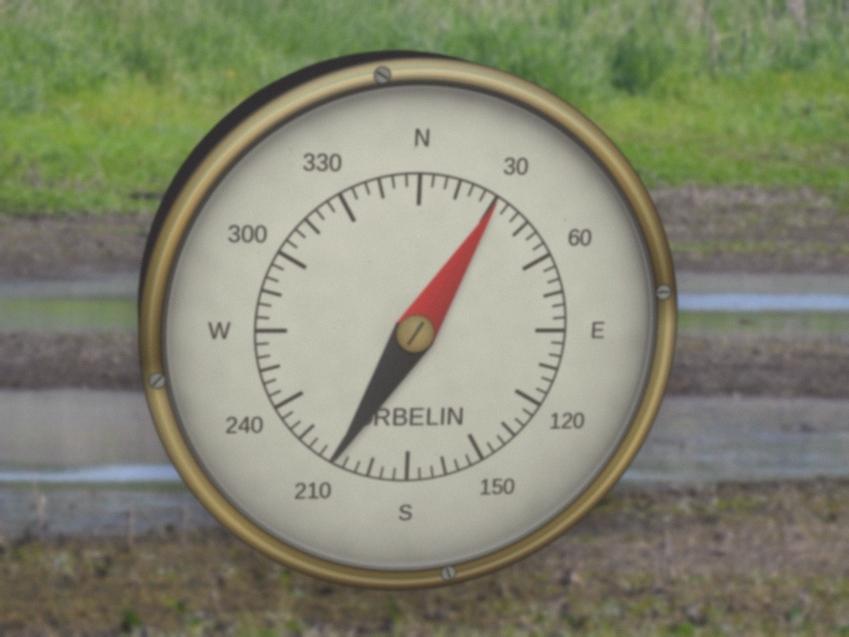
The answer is 30 °
